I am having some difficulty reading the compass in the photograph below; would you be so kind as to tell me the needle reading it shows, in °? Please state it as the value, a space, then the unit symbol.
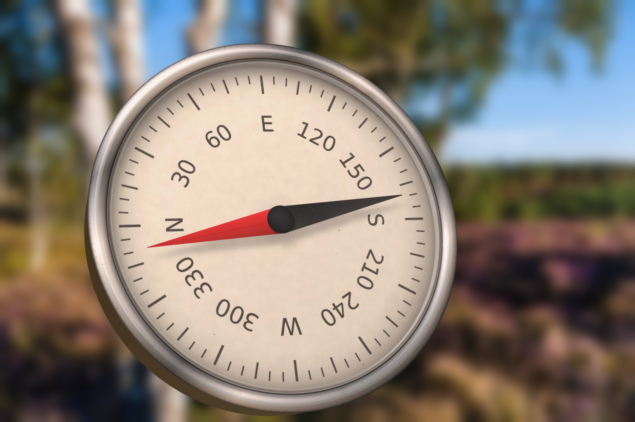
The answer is 350 °
